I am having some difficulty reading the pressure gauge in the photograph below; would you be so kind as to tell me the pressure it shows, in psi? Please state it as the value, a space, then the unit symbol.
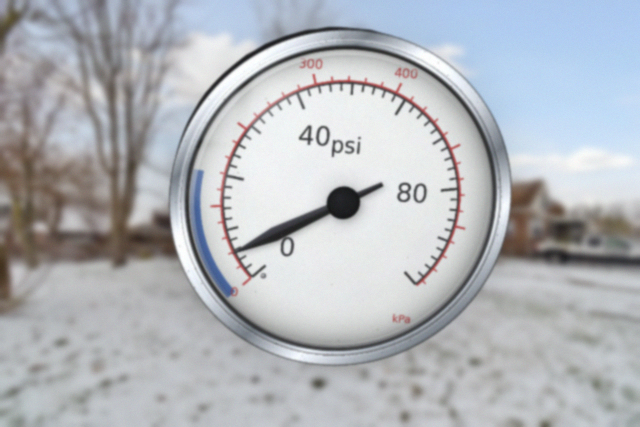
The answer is 6 psi
